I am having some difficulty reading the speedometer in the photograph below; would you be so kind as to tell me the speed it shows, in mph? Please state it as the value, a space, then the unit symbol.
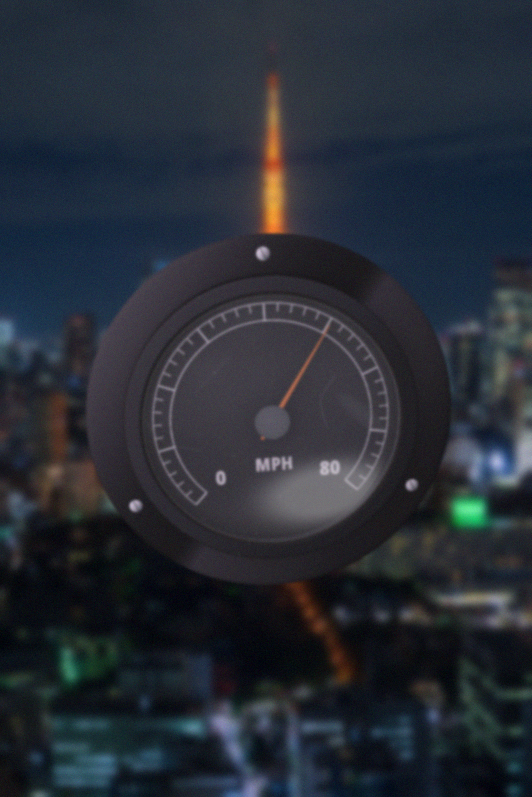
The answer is 50 mph
